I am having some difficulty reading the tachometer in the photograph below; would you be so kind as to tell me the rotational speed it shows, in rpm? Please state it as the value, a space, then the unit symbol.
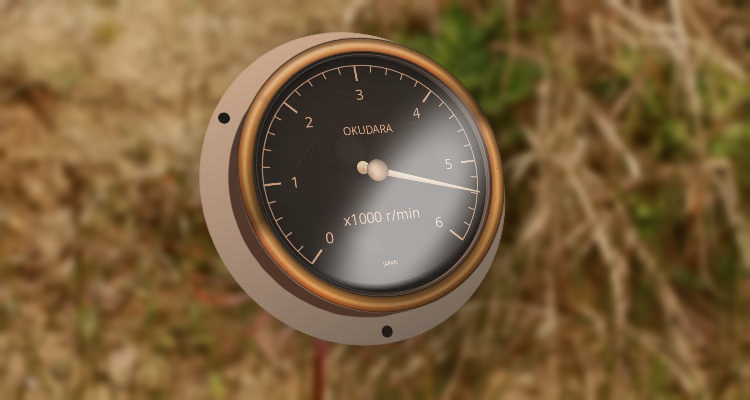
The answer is 5400 rpm
